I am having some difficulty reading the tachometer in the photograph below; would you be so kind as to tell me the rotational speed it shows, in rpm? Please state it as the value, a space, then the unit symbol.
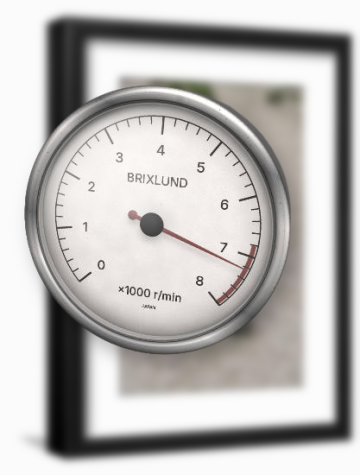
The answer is 7200 rpm
